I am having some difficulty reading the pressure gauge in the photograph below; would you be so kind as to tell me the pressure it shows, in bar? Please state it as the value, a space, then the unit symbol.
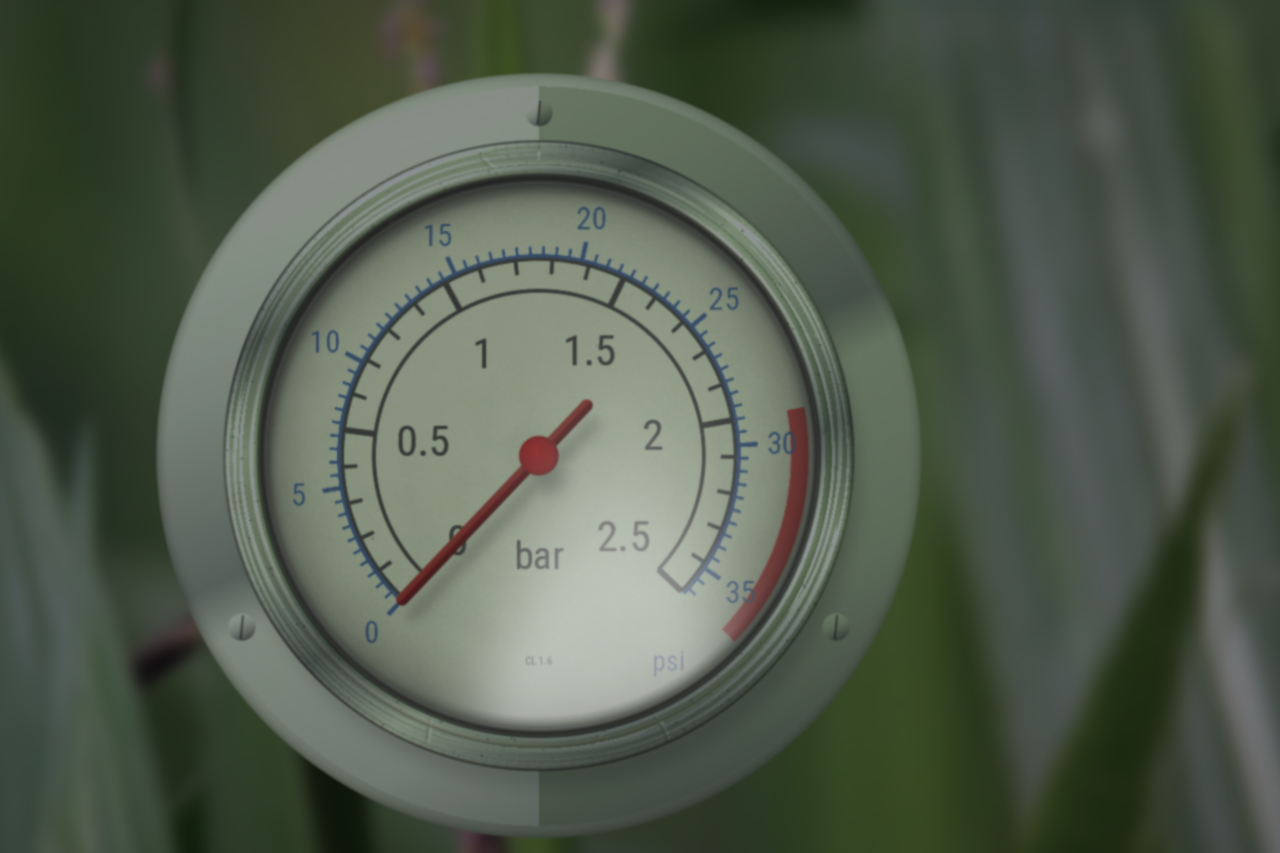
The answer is 0 bar
